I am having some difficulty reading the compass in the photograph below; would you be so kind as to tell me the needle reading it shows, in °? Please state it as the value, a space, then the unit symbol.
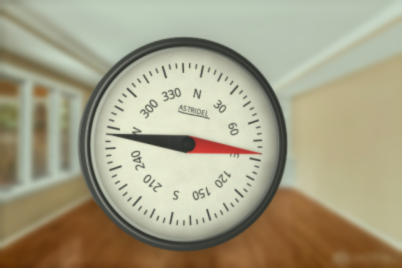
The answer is 85 °
